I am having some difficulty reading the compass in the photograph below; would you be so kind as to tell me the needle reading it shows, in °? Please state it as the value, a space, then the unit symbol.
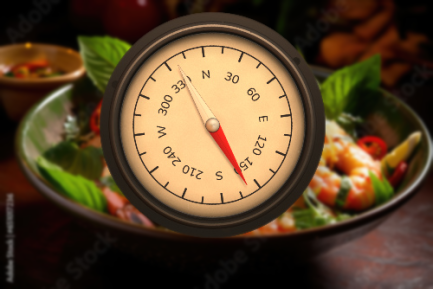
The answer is 157.5 °
